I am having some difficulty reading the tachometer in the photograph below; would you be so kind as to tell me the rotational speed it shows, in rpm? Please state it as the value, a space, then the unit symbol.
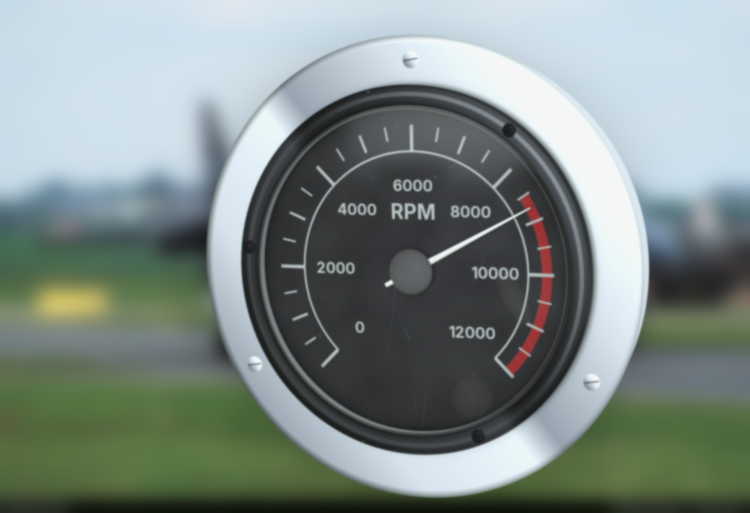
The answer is 8750 rpm
